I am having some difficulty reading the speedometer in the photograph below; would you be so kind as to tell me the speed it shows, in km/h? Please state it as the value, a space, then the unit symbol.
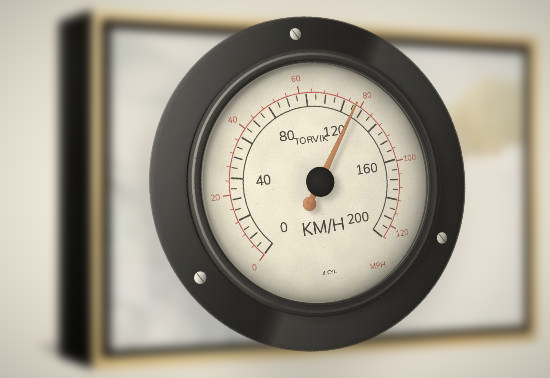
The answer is 125 km/h
